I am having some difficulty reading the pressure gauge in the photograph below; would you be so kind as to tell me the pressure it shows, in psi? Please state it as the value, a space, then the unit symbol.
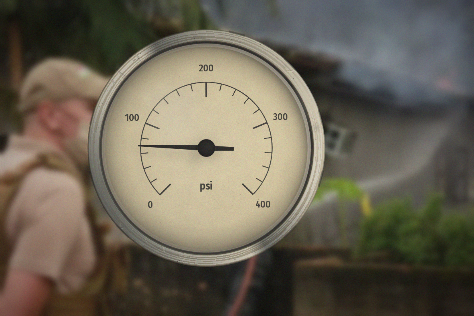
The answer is 70 psi
